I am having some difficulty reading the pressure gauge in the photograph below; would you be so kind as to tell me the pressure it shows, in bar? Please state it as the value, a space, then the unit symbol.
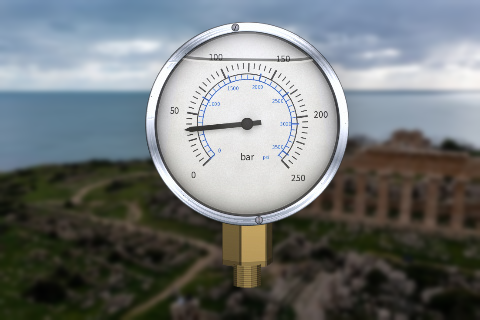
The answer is 35 bar
